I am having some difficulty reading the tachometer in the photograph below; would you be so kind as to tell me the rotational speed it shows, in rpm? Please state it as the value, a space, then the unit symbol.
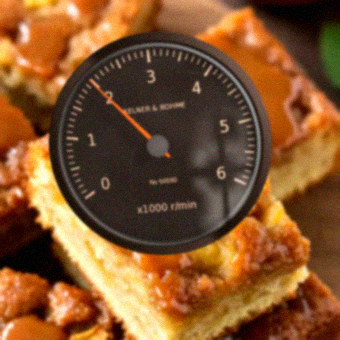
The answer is 2000 rpm
